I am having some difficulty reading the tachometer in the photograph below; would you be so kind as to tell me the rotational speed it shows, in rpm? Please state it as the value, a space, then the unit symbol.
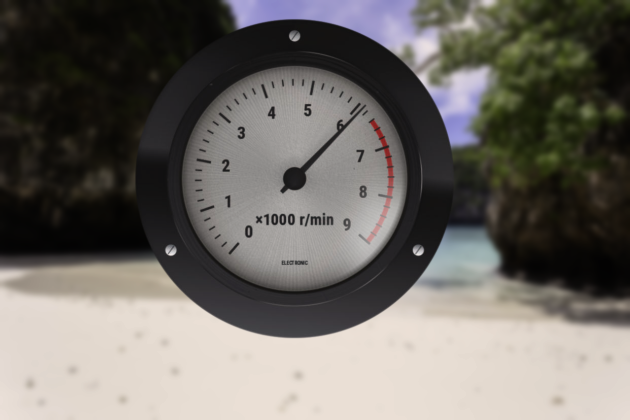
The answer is 6100 rpm
